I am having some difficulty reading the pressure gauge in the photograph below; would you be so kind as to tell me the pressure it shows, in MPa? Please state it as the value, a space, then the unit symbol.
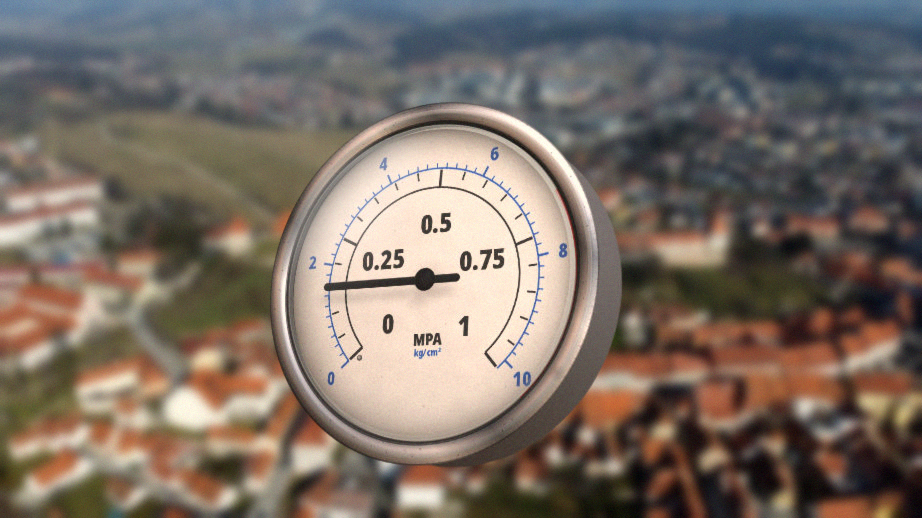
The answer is 0.15 MPa
